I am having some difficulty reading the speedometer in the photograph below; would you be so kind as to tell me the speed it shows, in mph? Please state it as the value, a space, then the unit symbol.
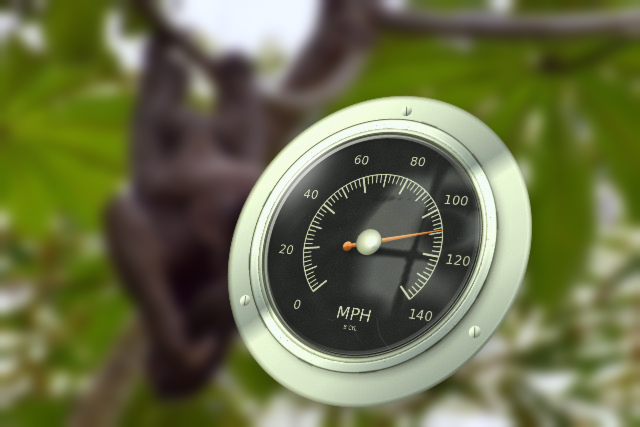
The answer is 110 mph
